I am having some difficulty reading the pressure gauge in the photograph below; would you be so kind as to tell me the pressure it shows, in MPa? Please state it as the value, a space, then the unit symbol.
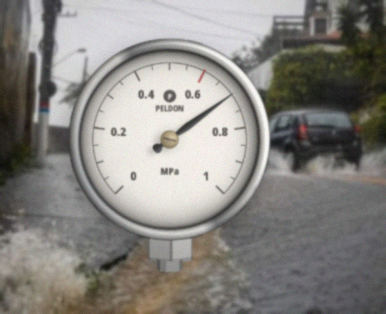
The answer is 0.7 MPa
